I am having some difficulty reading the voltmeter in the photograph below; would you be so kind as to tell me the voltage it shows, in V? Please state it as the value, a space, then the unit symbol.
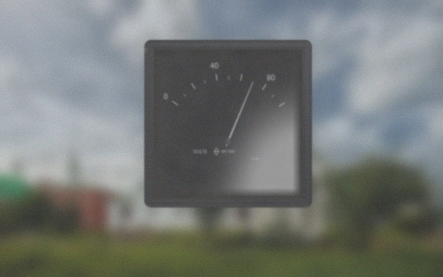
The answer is 70 V
